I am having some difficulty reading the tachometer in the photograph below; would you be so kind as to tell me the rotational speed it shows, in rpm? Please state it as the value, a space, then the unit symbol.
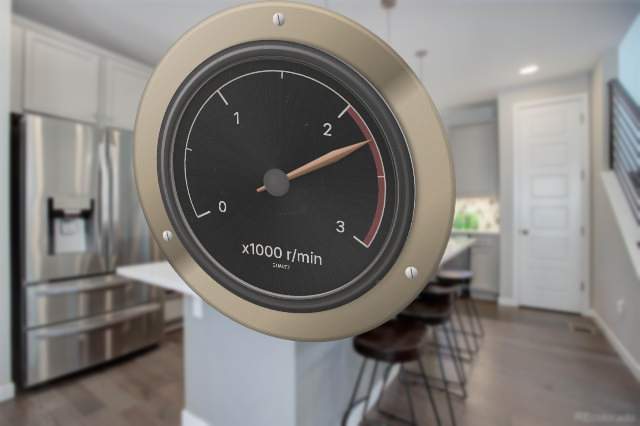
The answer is 2250 rpm
